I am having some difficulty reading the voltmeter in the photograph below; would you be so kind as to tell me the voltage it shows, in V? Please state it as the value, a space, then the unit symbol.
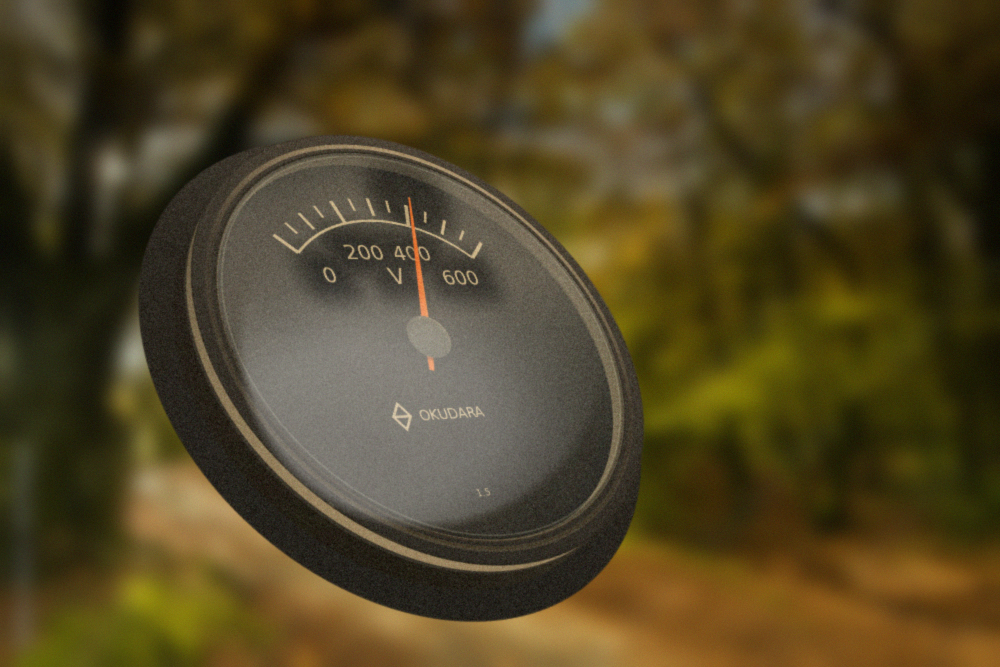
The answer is 400 V
